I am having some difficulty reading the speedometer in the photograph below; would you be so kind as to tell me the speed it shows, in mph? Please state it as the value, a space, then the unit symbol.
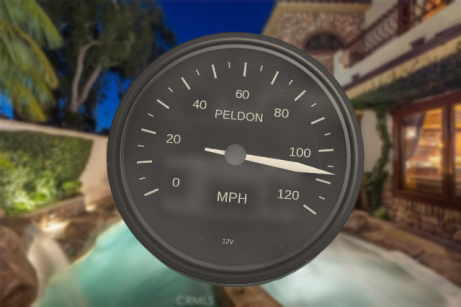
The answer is 107.5 mph
